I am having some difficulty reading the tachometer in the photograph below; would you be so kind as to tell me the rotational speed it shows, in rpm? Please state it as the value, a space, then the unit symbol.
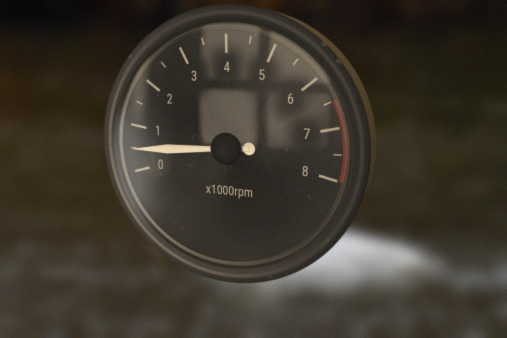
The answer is 500 rpm
